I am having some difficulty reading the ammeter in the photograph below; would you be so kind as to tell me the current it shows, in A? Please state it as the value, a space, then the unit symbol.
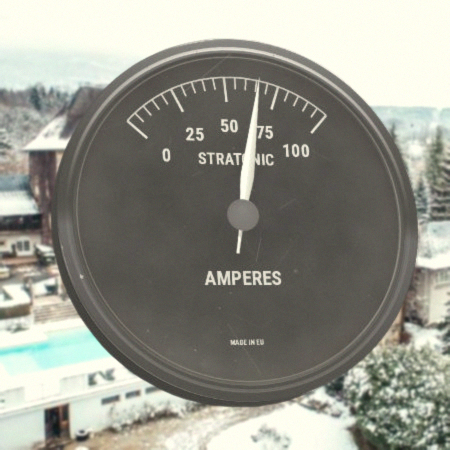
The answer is 65 A
